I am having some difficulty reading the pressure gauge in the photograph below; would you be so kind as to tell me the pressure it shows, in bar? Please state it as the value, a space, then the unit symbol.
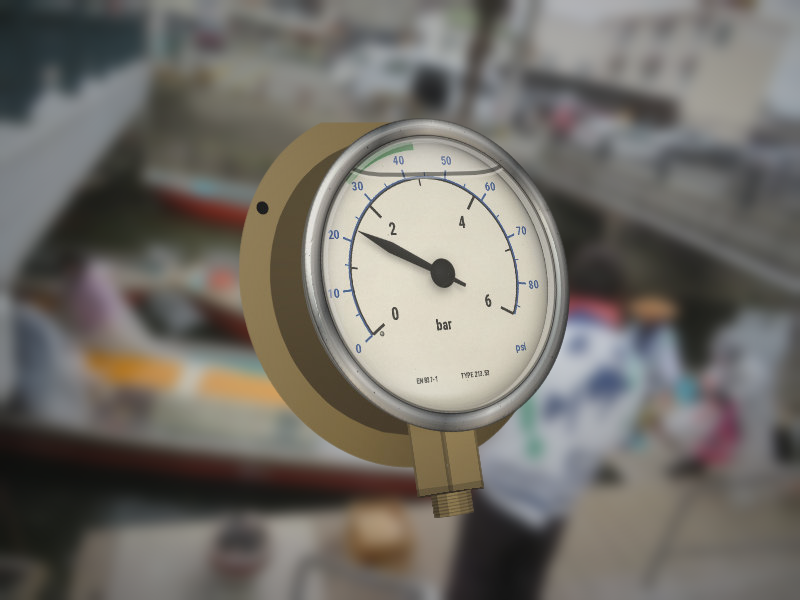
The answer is 1.5 bar
